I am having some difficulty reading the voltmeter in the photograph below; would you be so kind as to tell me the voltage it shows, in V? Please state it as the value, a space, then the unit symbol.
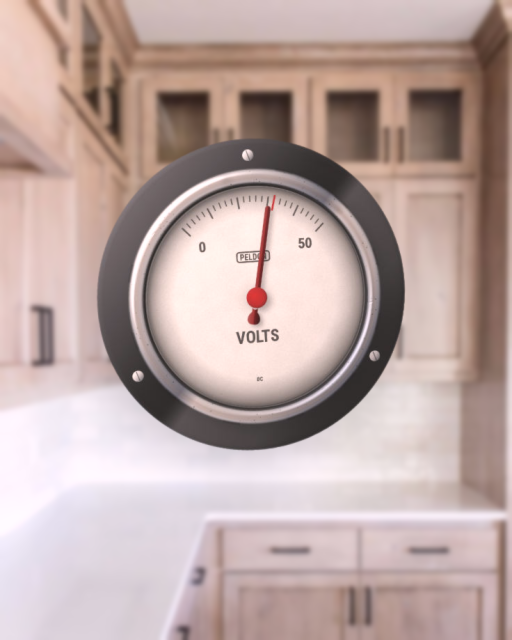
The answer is 30 V
